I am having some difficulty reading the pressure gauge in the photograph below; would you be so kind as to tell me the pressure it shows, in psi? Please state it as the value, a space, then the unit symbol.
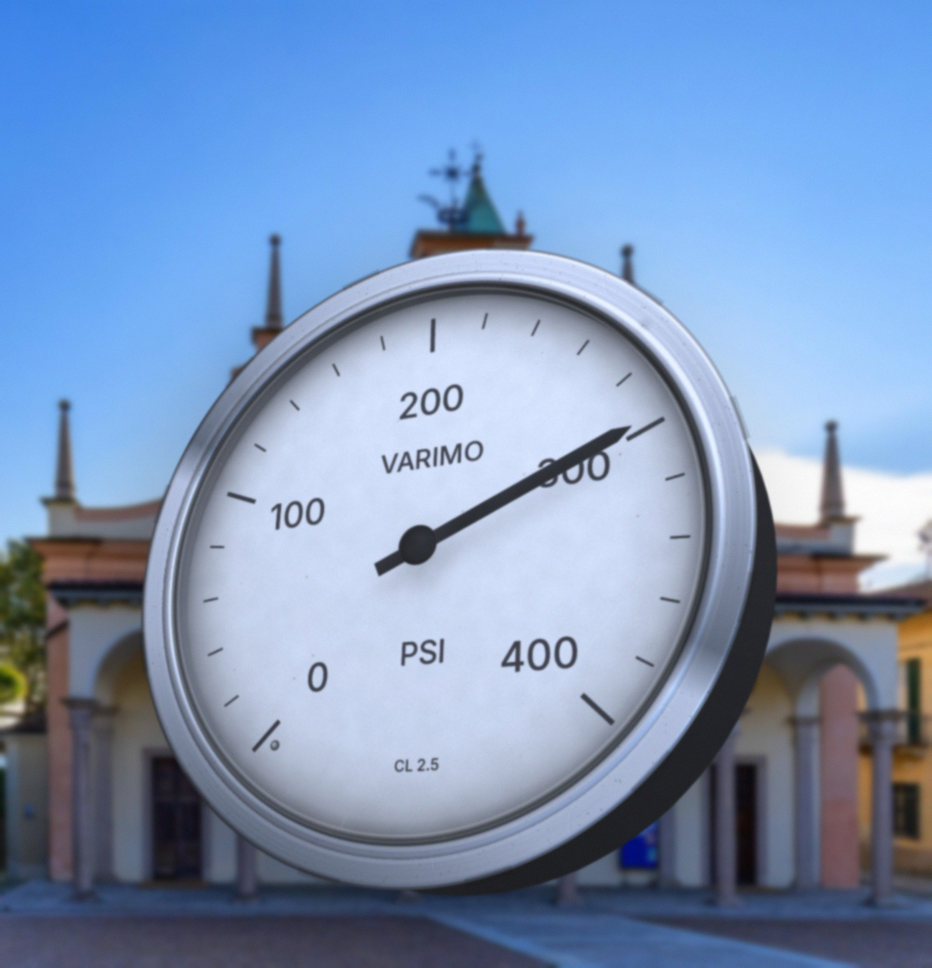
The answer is 300 psi
